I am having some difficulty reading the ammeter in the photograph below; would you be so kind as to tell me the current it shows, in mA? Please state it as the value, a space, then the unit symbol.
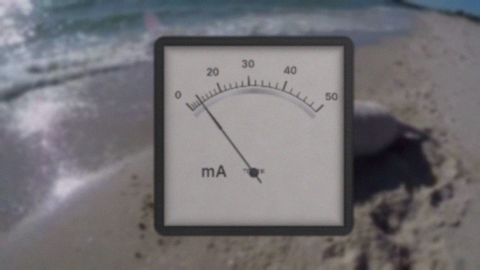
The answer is 10 mA
